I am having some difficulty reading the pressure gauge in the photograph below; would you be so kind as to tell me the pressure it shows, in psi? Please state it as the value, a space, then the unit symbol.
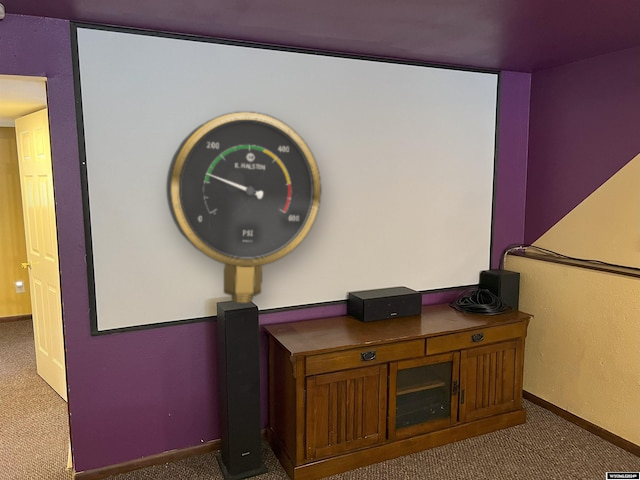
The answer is 125 psi
